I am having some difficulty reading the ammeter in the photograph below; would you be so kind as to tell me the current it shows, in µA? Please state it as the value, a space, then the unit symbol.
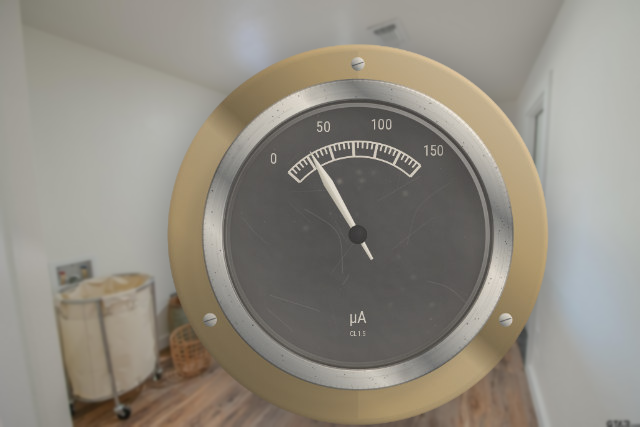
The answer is 30 µA
